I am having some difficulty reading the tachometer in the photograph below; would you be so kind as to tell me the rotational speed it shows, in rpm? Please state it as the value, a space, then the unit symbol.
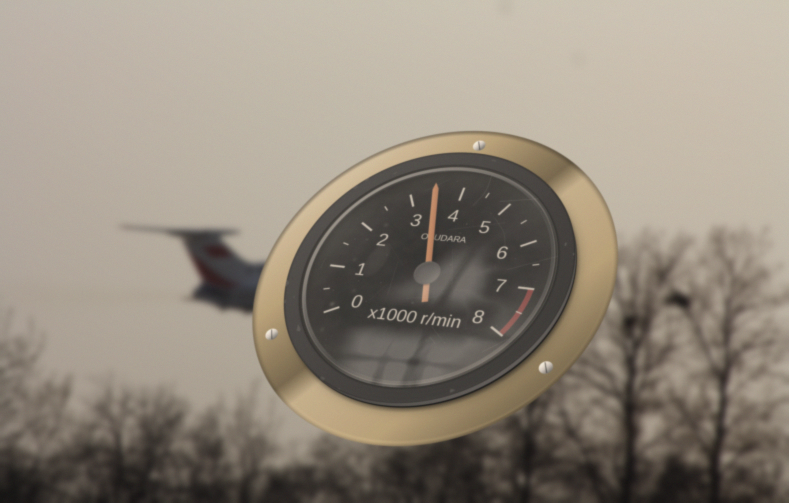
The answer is 3500 rpm
